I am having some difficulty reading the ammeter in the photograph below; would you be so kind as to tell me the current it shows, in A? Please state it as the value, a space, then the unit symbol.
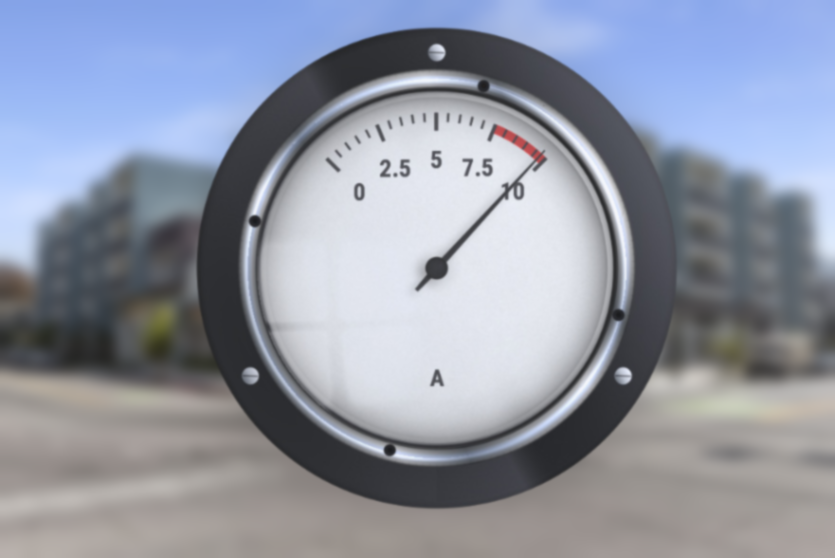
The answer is 9.75 A
